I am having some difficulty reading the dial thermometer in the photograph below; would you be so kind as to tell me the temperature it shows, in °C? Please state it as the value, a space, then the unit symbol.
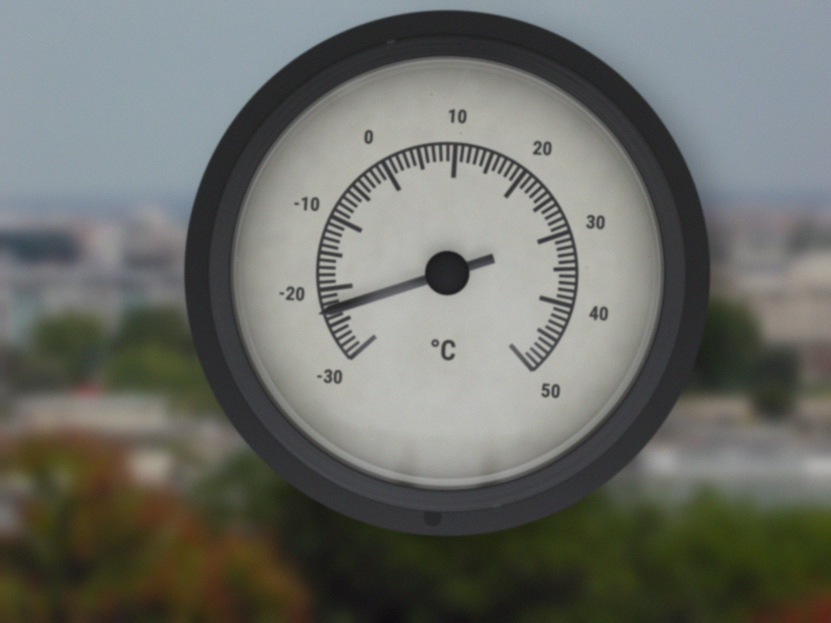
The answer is -23 °C
